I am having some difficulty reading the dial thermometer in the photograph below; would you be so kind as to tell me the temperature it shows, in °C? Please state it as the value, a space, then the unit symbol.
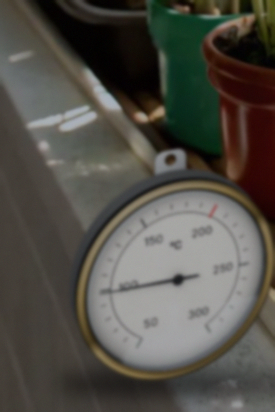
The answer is 100 °C
